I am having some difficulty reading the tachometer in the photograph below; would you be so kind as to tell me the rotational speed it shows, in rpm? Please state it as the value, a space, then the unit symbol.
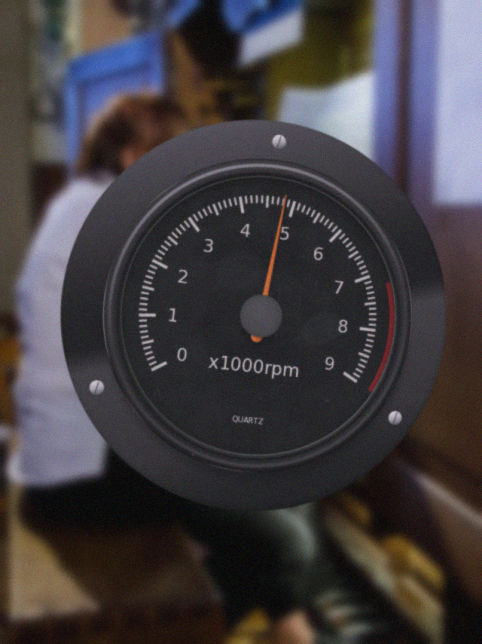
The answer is 4800 rpm
